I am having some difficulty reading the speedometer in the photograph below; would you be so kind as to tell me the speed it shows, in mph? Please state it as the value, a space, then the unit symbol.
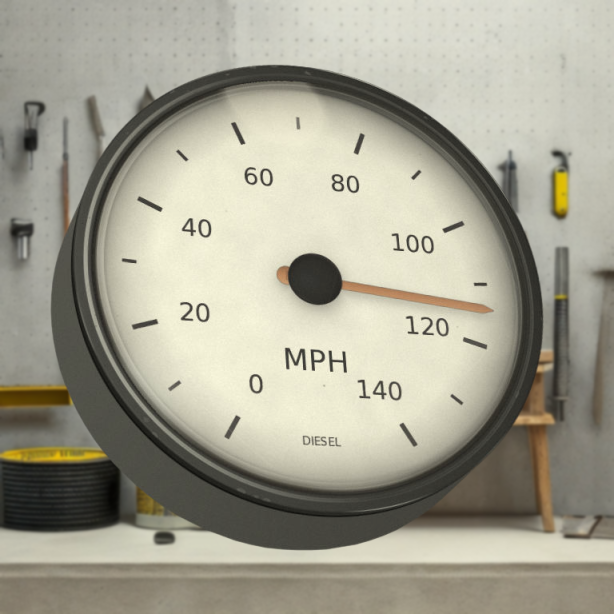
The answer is 115 mph
